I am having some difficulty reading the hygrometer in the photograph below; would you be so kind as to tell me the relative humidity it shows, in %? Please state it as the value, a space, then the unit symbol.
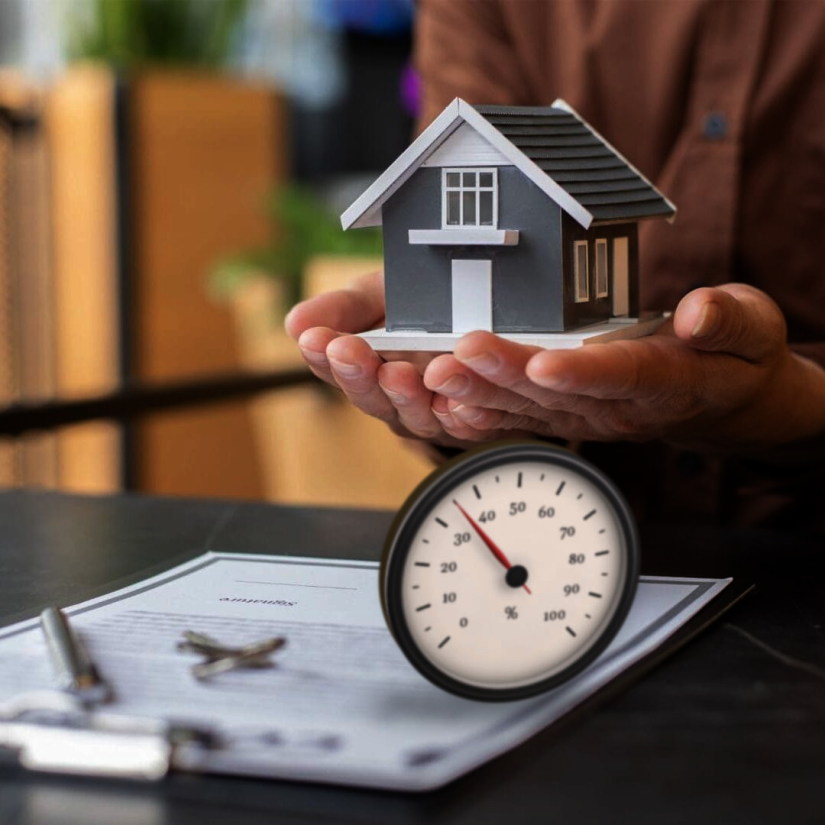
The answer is 35 %
